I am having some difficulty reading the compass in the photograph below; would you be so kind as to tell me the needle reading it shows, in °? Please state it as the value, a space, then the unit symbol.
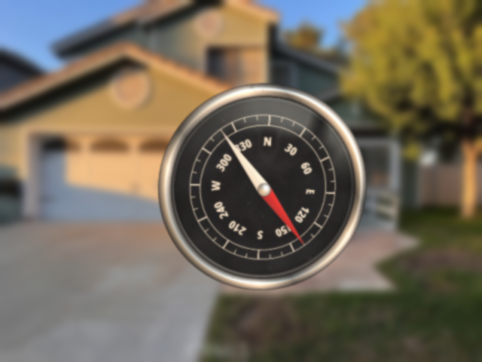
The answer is 140 °
